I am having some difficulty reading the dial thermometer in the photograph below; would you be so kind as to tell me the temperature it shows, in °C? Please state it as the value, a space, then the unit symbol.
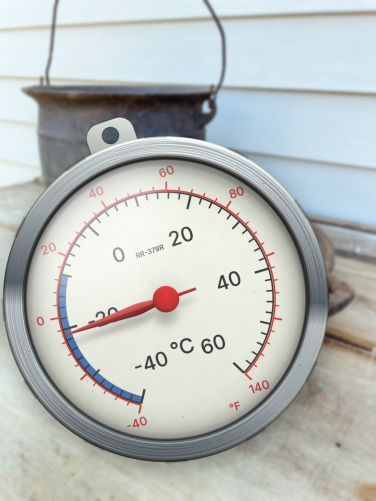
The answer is -21 °C
